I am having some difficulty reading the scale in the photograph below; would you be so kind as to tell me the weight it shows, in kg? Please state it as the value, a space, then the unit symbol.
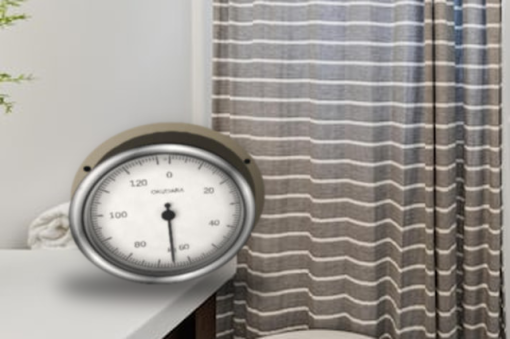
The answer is 65 kg
